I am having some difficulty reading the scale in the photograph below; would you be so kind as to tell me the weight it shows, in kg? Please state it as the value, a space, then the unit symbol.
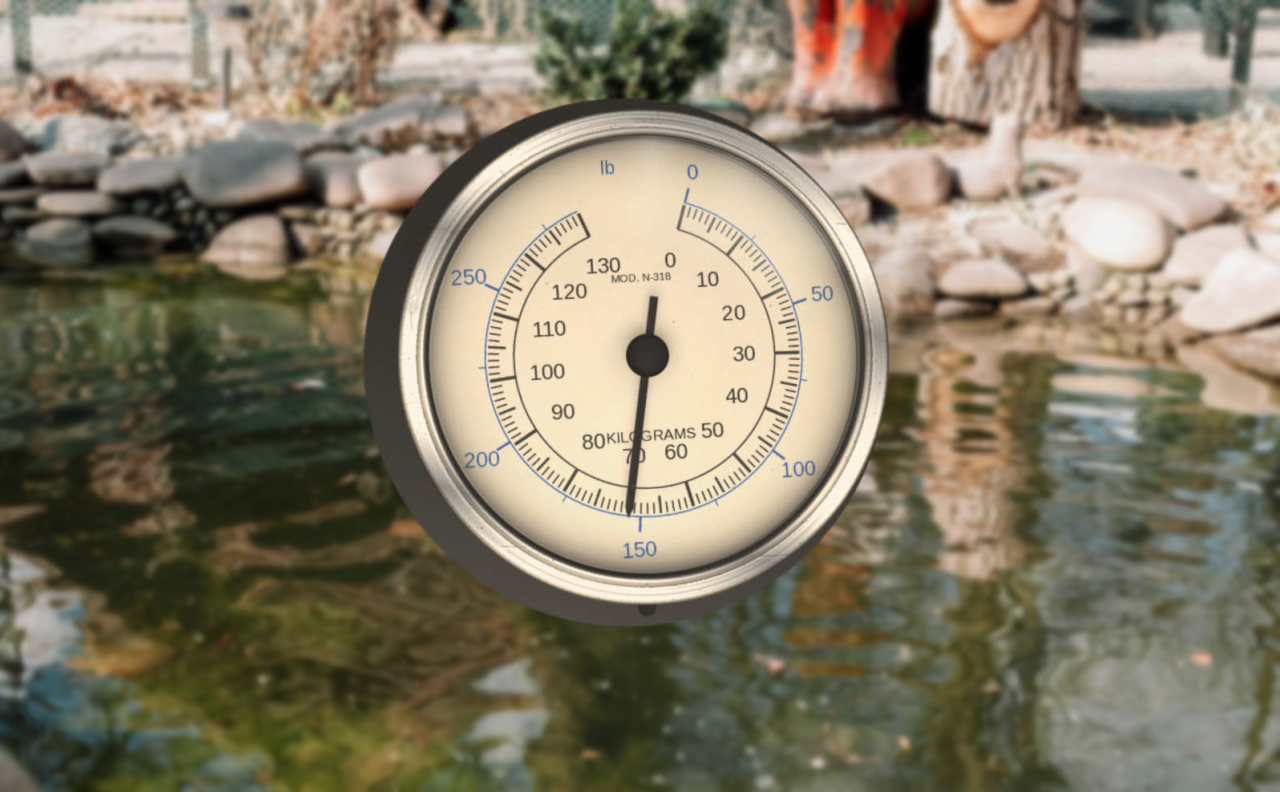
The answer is 70 kg
